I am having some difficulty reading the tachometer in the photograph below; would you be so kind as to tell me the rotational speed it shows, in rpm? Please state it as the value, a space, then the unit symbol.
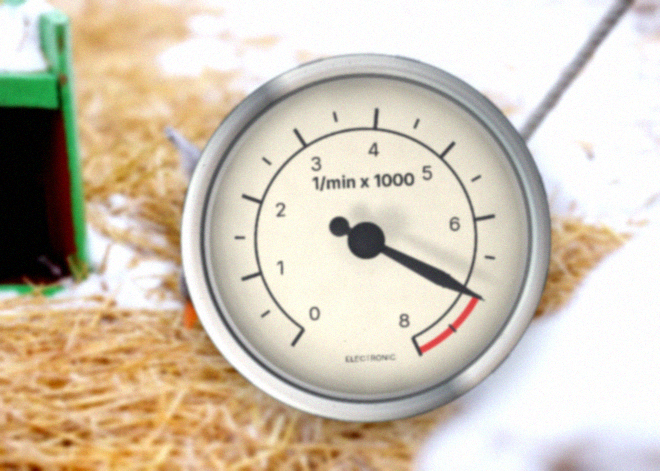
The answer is 7000 rpm
